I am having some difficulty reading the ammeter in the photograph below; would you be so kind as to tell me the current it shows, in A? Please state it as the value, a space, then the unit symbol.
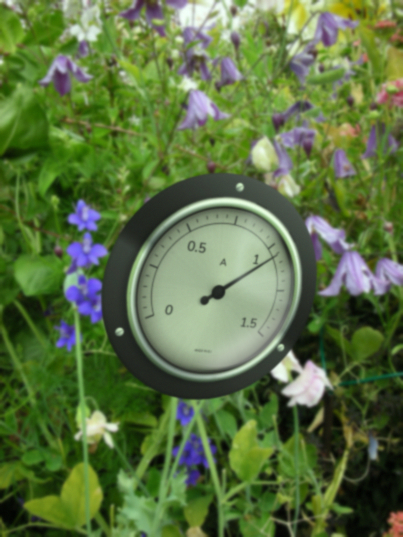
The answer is 1.05 A
